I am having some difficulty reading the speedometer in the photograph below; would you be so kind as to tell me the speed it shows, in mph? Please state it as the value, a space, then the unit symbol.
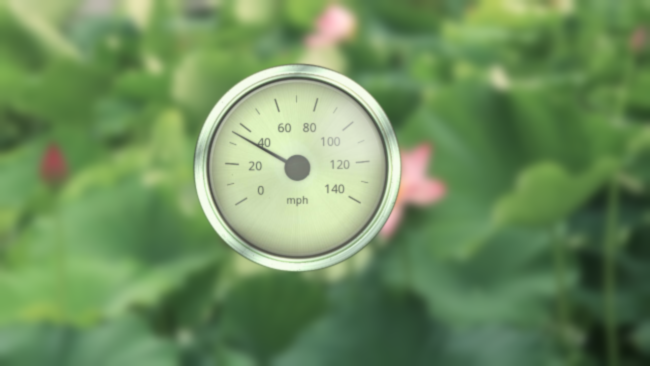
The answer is 35 mph
